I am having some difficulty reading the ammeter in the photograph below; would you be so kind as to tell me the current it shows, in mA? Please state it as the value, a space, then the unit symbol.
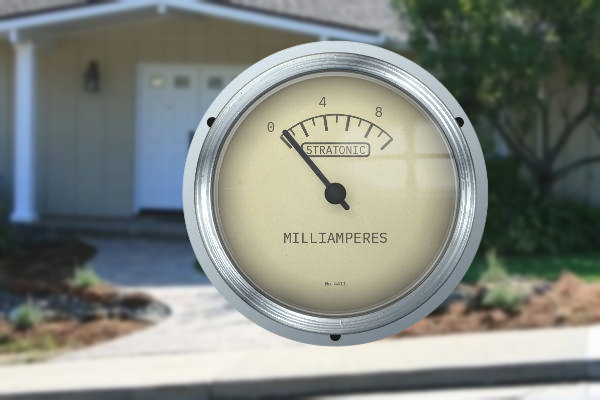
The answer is 0.5 mA
